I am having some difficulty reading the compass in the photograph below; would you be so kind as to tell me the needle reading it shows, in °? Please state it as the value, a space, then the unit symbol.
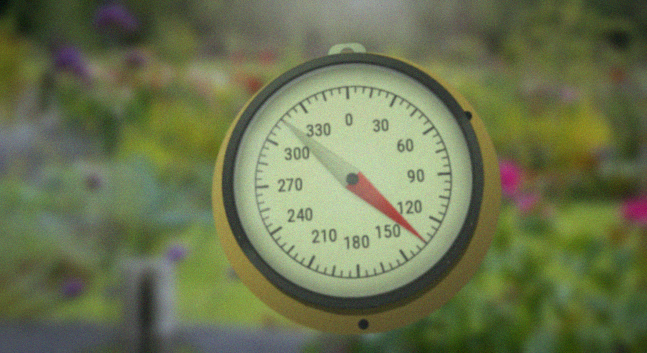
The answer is 135 °
